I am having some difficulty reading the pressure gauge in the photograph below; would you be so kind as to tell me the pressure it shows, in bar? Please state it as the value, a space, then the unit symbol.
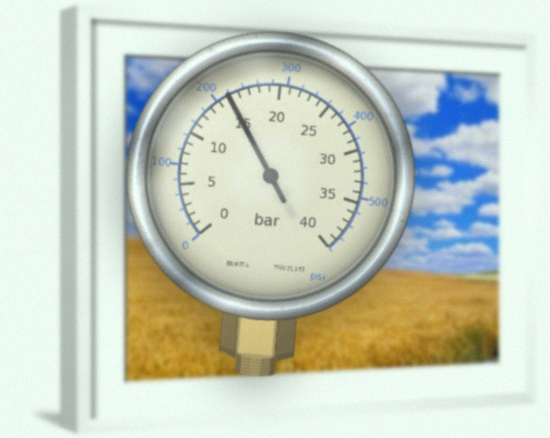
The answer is 15 bar
